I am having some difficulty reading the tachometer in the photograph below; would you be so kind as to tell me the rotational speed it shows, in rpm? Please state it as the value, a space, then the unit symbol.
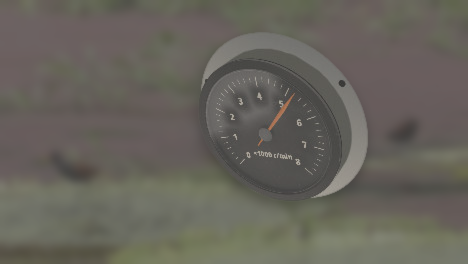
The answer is 5200 rpm
